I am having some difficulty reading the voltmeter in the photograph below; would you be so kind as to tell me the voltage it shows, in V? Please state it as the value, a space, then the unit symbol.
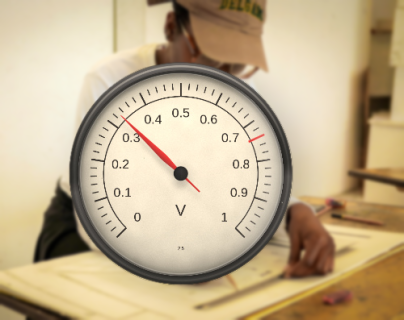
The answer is 0.33 V
